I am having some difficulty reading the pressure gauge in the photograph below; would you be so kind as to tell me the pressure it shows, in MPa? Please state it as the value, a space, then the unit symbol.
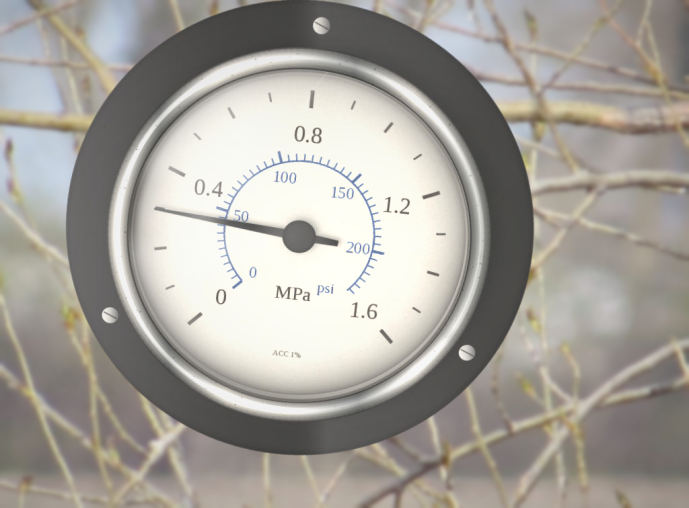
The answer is 0.3 MPa
